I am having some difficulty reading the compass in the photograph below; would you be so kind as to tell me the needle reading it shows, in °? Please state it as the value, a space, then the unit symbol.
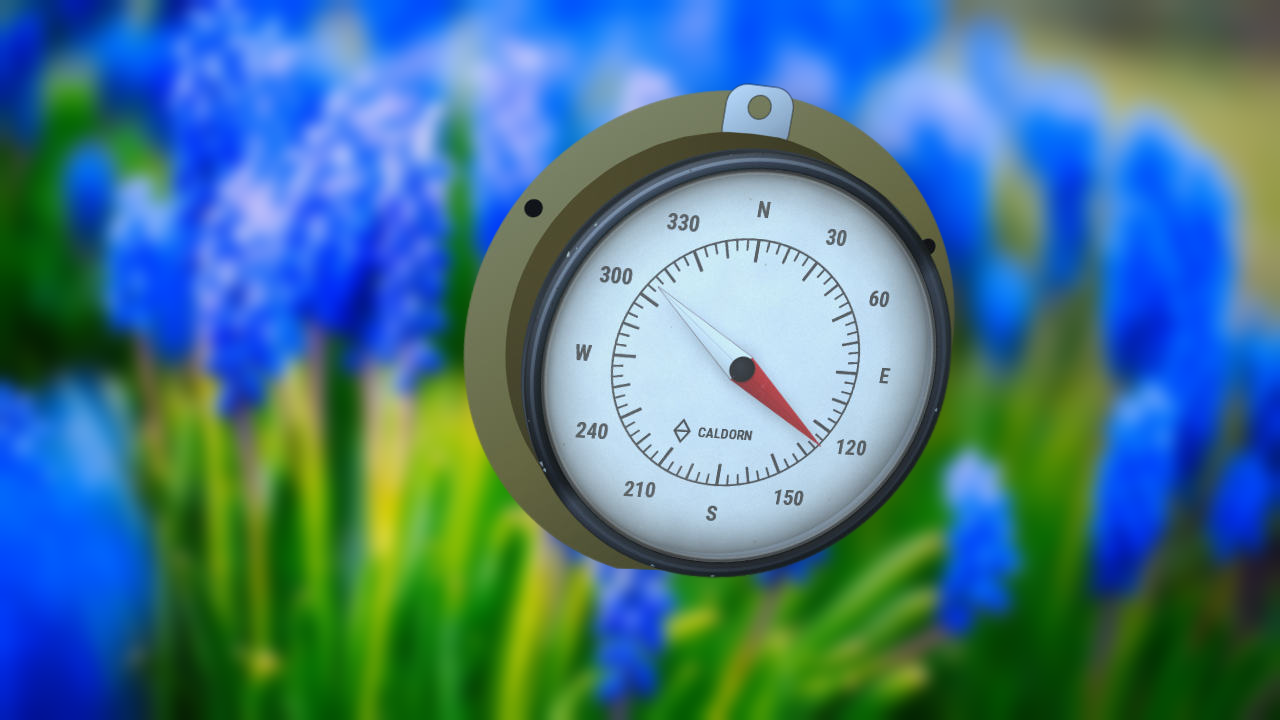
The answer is 127.5 °
